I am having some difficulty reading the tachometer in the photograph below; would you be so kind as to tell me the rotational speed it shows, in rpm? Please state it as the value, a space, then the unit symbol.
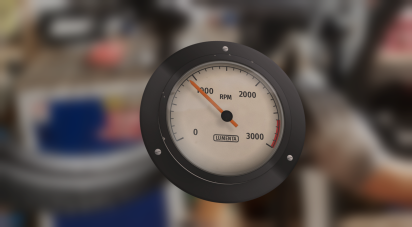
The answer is 900 rpm
